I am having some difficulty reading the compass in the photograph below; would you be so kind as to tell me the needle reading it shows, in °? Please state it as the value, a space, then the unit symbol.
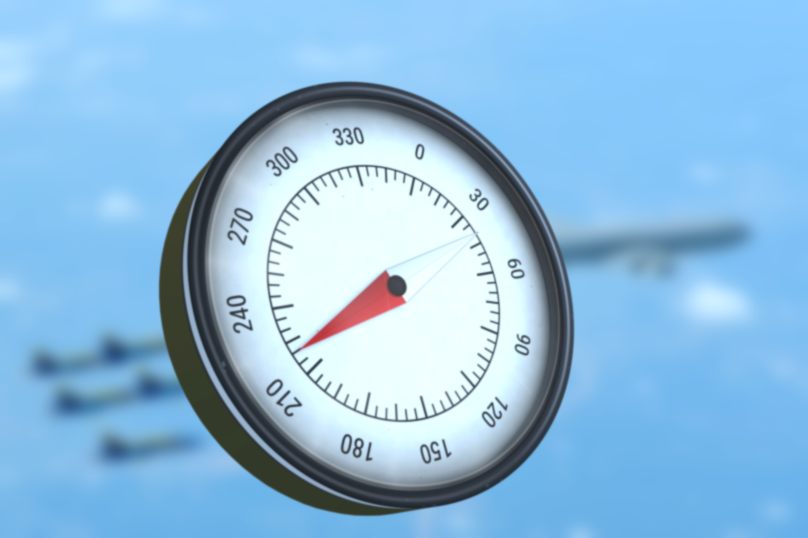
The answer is 220 °
